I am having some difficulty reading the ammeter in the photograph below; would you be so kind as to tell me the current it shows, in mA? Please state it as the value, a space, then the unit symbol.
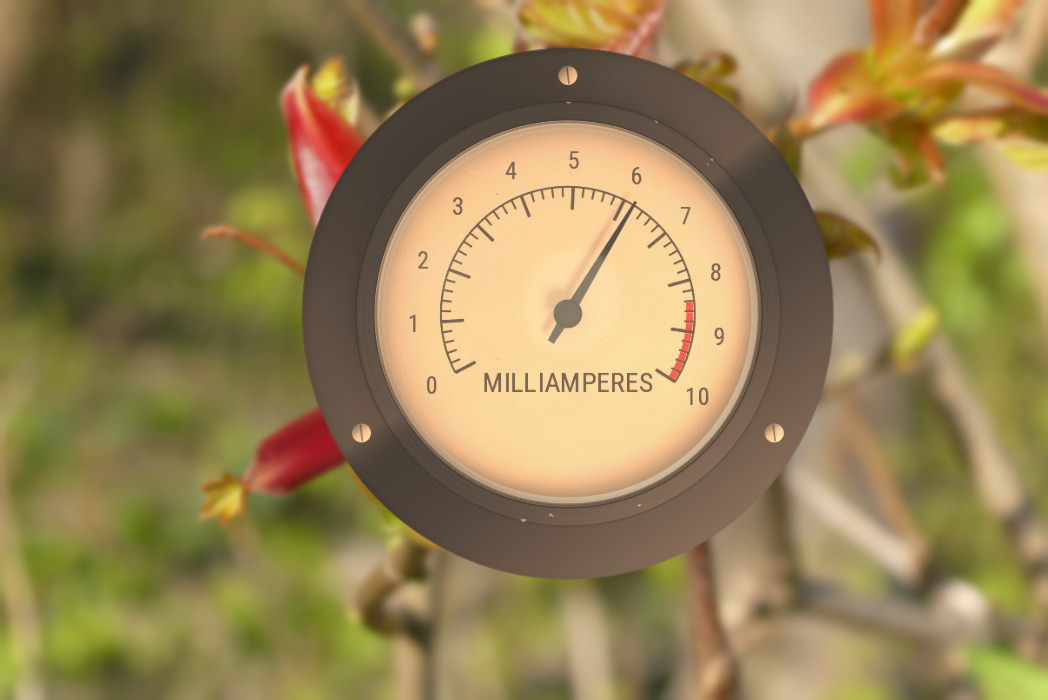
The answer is 6.2 mA
